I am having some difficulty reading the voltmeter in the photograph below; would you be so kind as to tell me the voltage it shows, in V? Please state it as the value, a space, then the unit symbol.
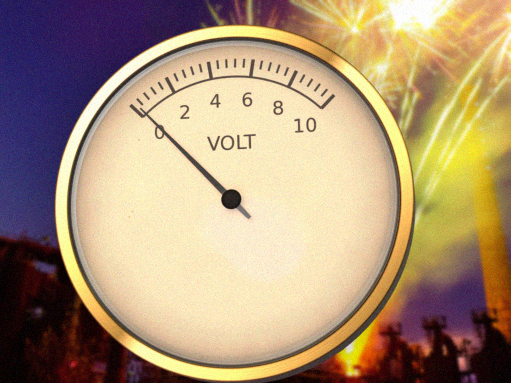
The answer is 0.2 V
